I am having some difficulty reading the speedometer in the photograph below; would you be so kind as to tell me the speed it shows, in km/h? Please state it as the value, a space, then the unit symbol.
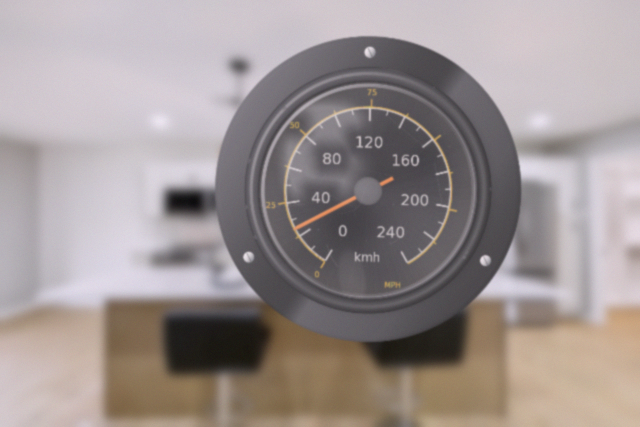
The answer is 25 km/h
